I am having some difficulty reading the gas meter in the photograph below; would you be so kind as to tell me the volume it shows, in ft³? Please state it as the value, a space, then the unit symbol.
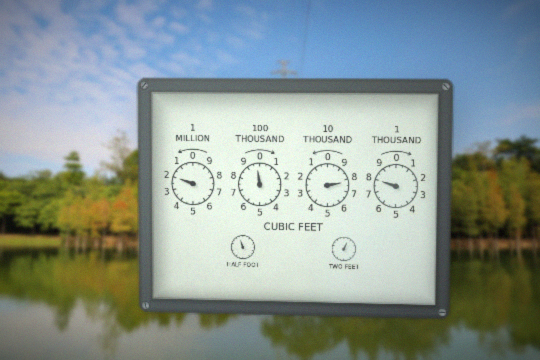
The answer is 197800 ft³
